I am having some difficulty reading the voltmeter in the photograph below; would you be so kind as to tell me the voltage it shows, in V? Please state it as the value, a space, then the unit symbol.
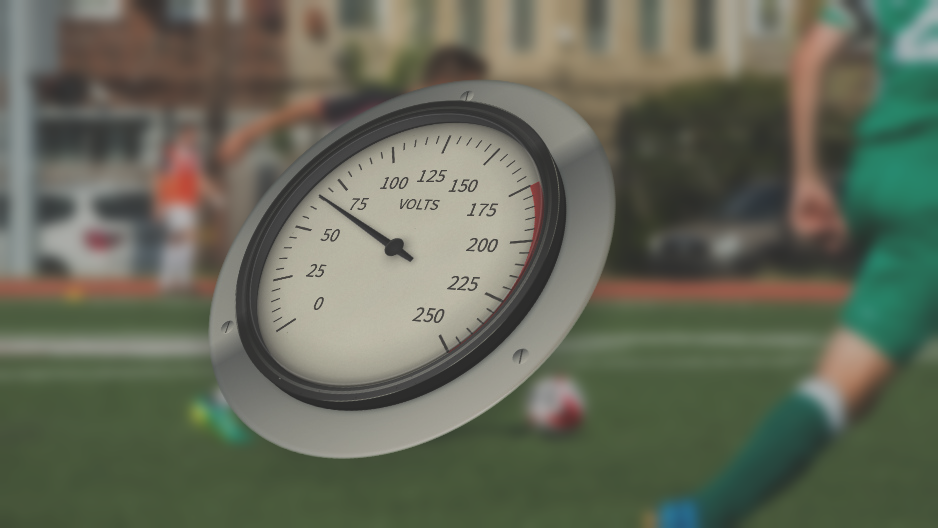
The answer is 65 V
